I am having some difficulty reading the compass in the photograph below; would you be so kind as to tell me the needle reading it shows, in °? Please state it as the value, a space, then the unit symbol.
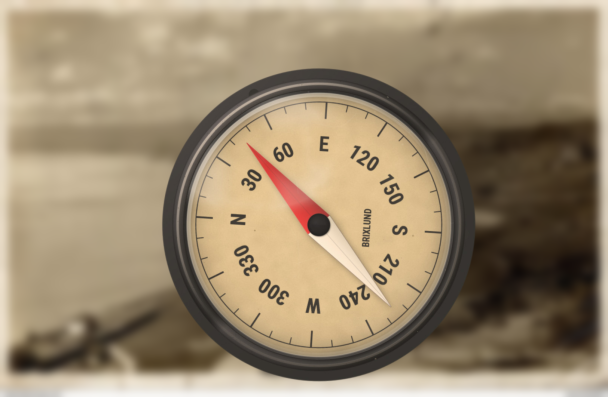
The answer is 45 °
